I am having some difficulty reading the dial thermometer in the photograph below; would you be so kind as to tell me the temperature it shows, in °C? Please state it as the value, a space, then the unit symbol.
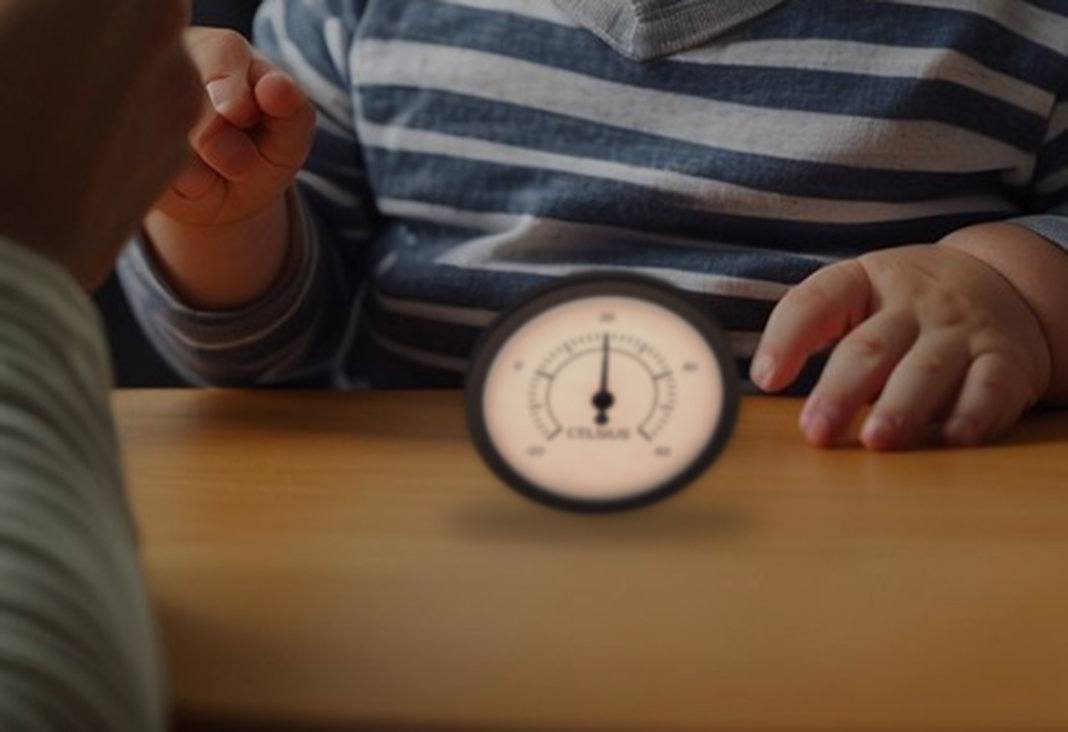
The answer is 20 °C
